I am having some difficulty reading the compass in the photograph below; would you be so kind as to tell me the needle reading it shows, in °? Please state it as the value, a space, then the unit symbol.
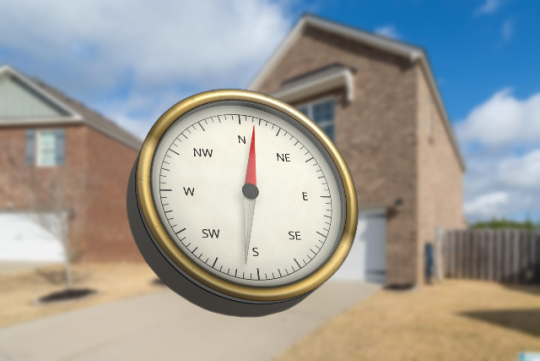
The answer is 10 °
